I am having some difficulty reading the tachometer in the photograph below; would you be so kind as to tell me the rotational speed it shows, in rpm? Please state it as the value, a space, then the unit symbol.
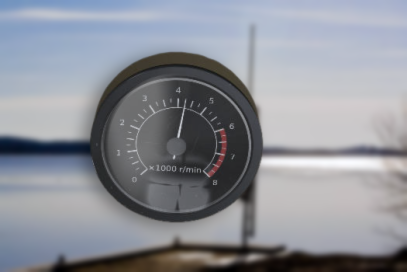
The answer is 4250 rpm
